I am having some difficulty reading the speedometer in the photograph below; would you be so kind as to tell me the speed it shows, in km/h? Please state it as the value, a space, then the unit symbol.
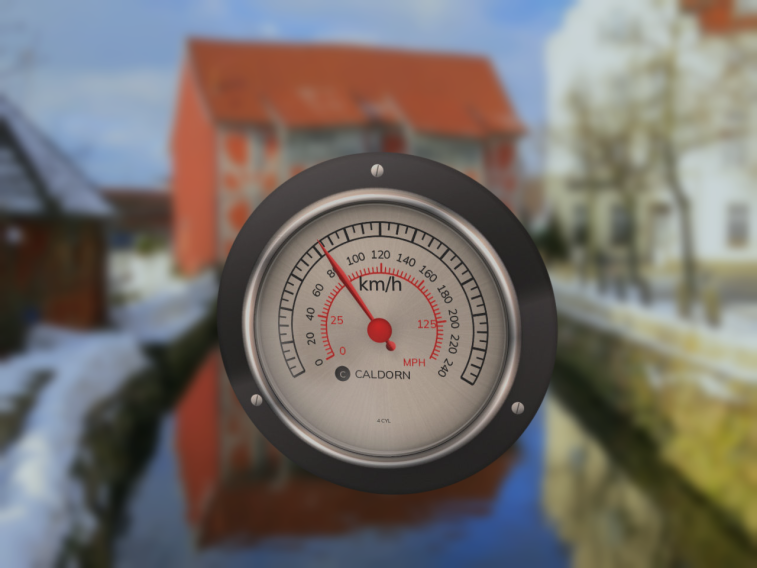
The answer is 85 km/h
